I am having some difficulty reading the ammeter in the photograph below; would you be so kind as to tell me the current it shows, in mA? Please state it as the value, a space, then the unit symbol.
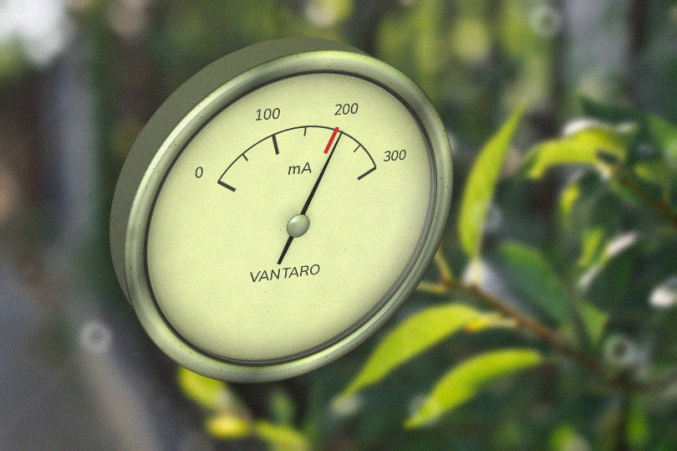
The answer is 200 mA
